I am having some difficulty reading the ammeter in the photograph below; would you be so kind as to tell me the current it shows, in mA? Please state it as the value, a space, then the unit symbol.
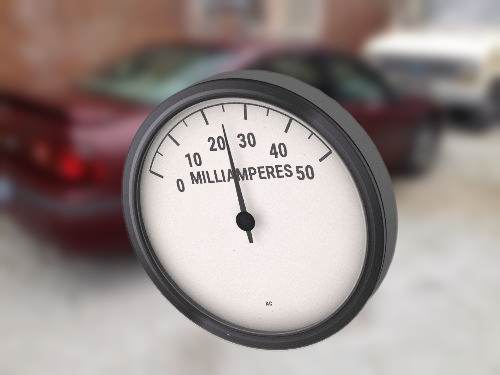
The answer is 25 mA
